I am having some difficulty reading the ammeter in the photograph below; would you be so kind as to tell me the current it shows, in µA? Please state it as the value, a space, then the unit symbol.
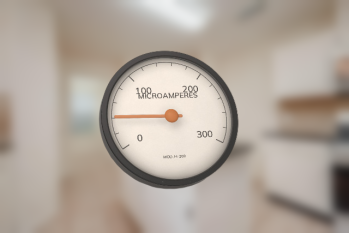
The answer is 40 µA
